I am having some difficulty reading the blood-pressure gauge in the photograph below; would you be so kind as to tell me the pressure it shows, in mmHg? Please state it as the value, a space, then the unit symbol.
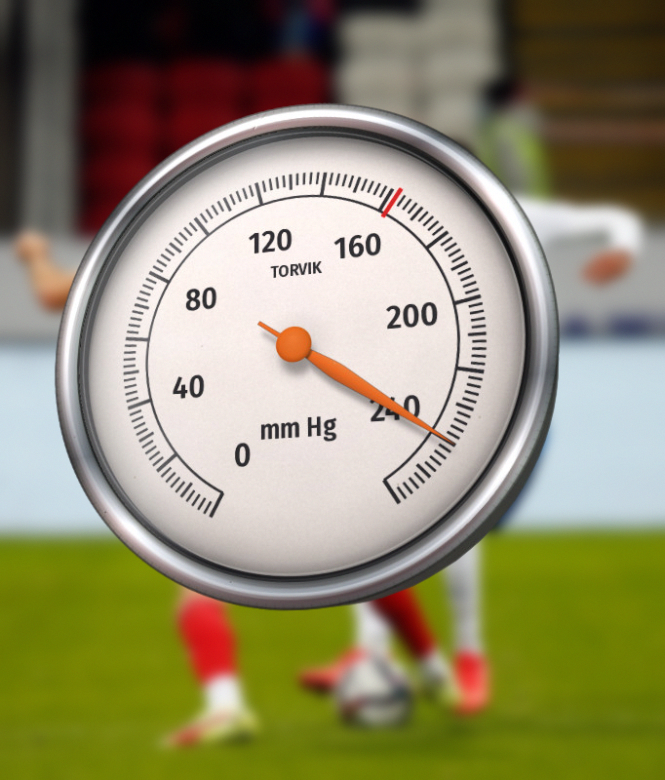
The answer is 240 mmHg
